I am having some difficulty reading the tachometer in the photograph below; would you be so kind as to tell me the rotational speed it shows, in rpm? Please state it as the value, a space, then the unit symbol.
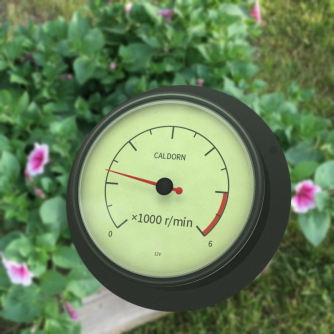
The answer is 1250 rpm
